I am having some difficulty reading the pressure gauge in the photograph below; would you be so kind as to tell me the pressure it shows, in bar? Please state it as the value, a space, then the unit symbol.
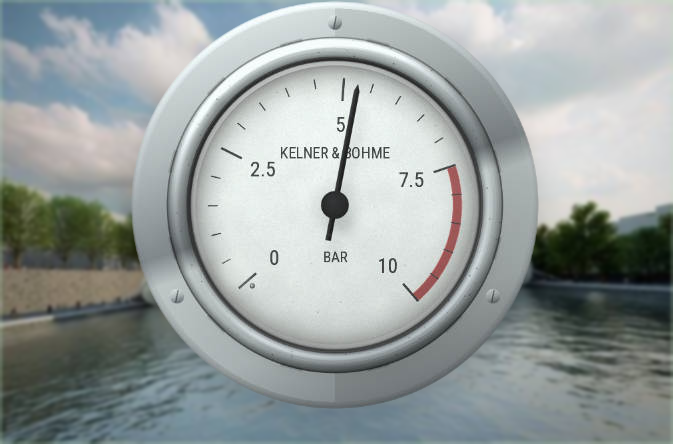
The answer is 5.25 bar
